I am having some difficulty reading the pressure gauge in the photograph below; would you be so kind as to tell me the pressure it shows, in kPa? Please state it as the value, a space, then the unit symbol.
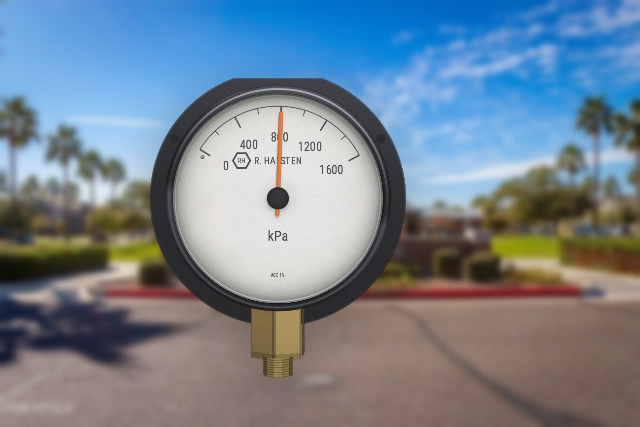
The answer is 800 kPa
